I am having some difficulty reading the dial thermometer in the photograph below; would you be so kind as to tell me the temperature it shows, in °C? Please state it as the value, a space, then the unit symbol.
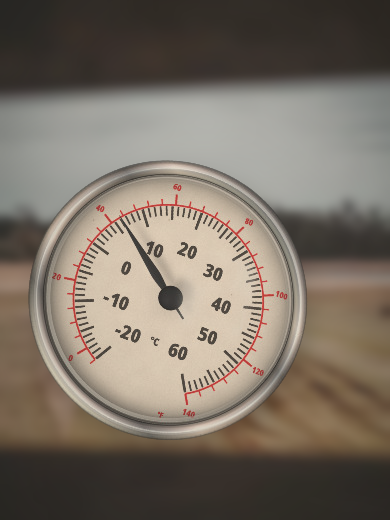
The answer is 6 °C
